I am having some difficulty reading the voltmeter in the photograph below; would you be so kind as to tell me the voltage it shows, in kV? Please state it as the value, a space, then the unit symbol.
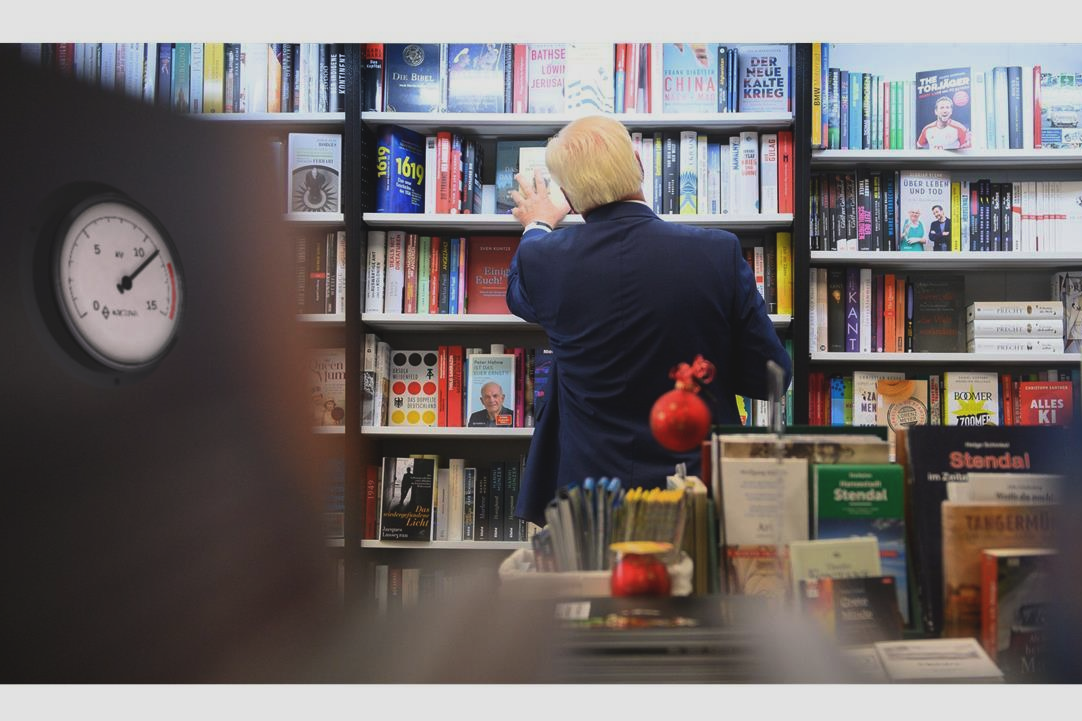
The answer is 11 kV
